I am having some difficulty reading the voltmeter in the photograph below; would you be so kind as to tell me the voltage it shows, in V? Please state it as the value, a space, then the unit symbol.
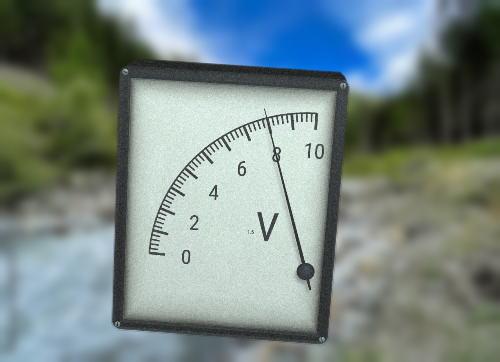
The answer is 8 V
